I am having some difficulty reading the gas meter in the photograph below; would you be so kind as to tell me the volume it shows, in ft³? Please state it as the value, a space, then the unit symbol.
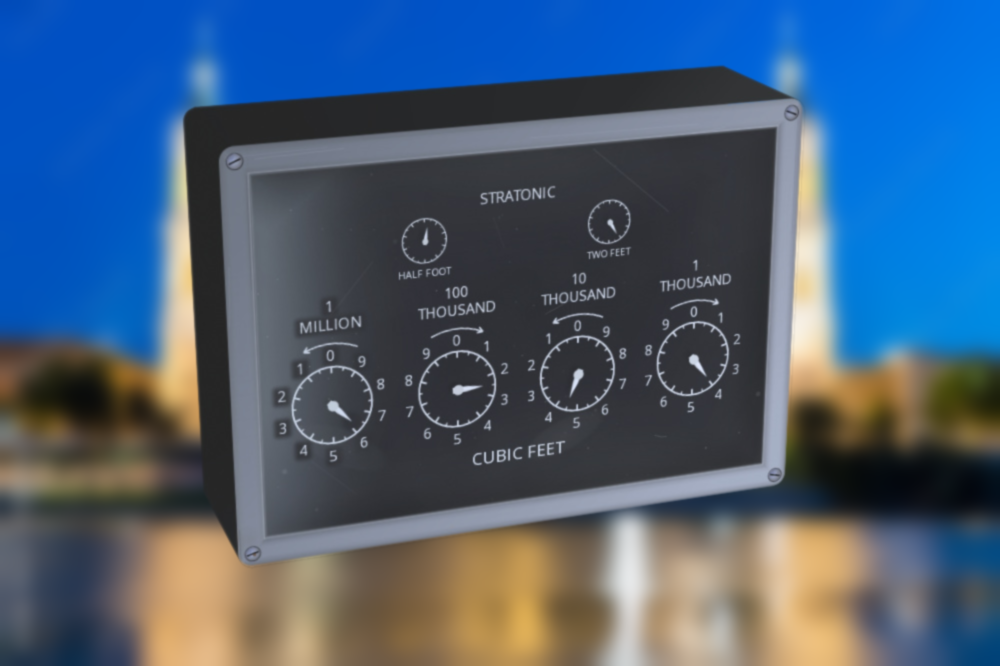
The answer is 624400 ft³
